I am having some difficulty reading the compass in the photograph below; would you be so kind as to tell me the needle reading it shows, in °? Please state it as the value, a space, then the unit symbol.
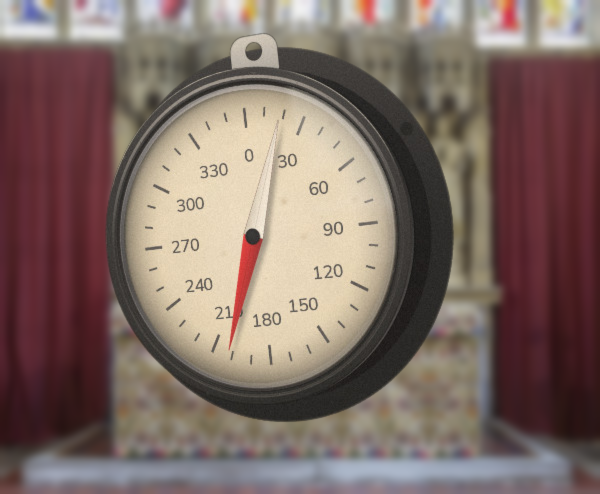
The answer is 200 °
